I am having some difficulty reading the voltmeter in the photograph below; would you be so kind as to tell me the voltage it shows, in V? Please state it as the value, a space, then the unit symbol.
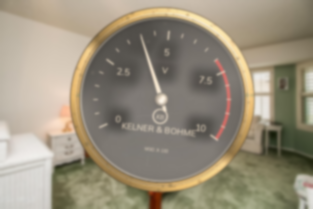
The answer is 4 V
